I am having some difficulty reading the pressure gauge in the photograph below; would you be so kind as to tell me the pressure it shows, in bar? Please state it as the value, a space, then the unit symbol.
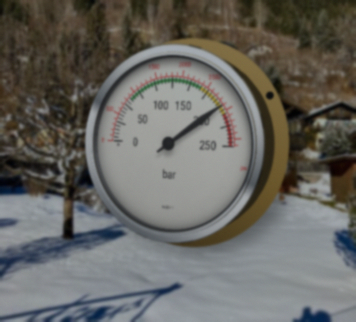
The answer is 200 bar
